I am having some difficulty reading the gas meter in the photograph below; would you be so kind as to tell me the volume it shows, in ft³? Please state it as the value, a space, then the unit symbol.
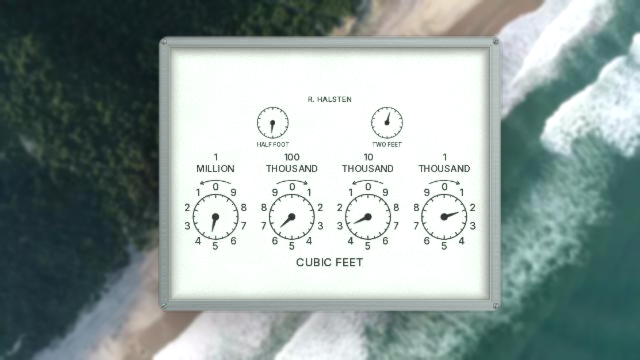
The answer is 463200 ft³
